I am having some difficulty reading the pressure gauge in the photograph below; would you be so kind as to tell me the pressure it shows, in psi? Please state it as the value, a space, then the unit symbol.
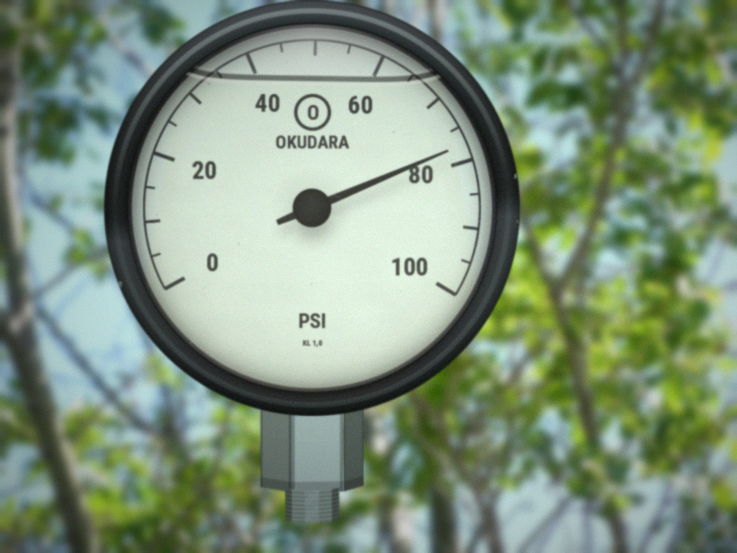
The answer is 77.5 psi
